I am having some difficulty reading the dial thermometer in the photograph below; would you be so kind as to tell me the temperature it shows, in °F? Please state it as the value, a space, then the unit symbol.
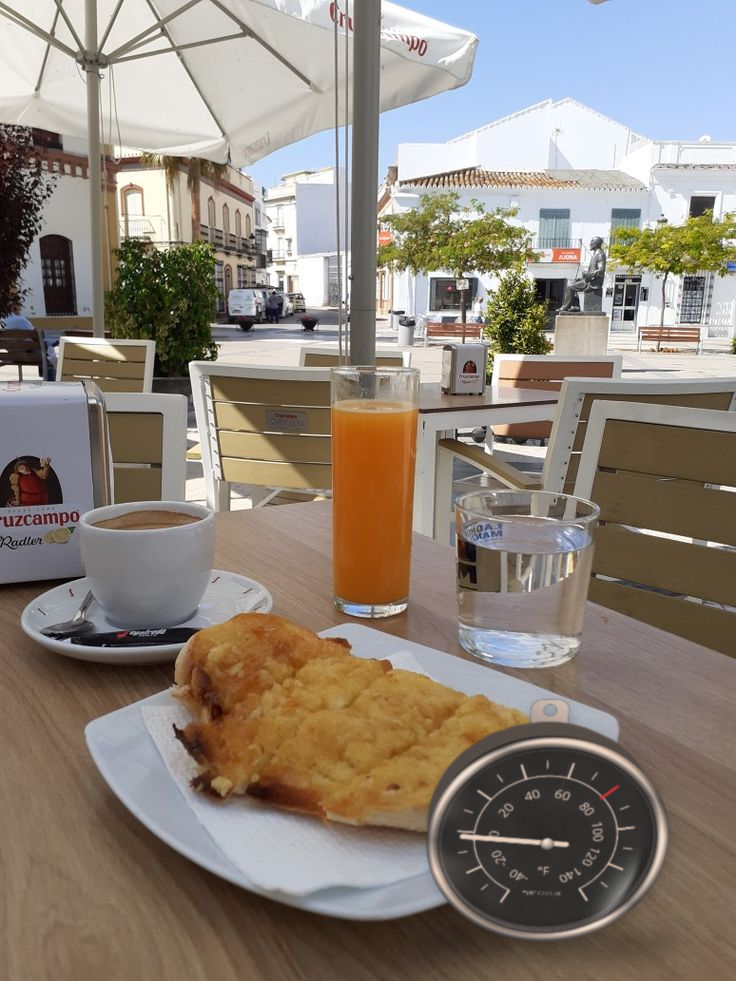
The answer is 0 °F
